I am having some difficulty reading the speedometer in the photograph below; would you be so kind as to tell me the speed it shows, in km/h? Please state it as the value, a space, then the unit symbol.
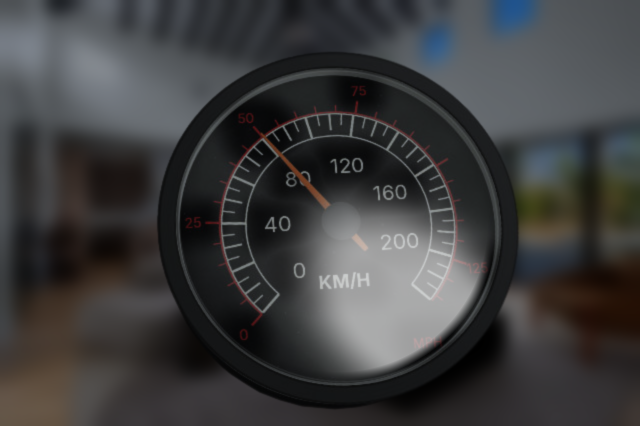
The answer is 80 km/h
